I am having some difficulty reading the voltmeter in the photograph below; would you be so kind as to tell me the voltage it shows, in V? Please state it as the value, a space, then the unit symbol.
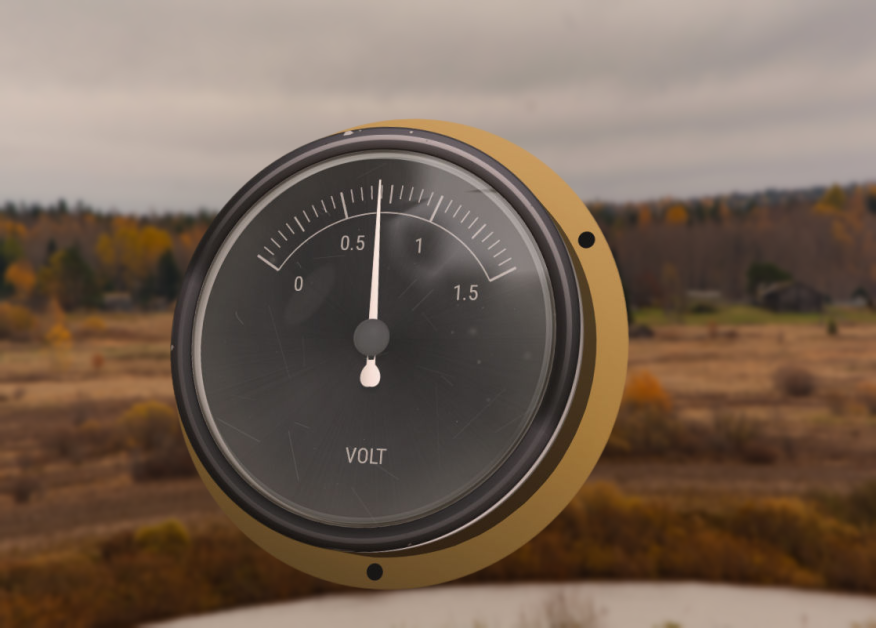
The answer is 0.7 V
